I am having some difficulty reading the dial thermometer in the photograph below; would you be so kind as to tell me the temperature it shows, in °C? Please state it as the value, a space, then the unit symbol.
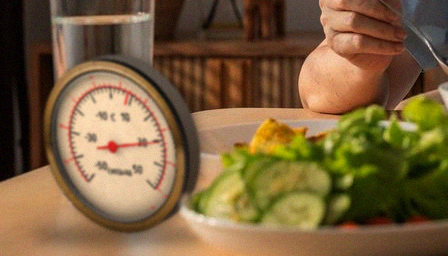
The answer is 30 °C
